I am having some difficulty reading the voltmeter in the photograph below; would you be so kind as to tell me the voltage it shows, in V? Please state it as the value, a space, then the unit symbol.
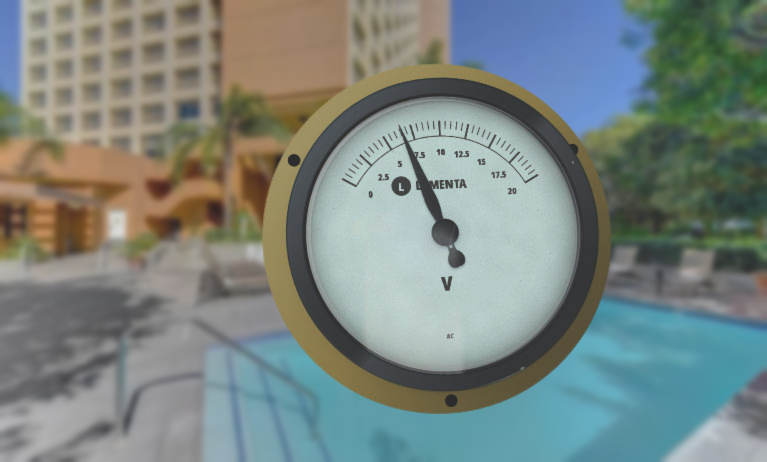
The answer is 6.5 V
